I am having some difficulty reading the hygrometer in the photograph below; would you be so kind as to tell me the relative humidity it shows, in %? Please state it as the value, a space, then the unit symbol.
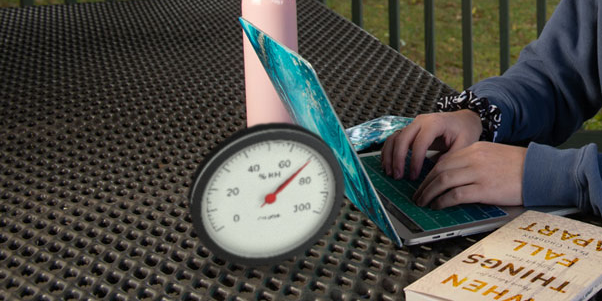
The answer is 70 %
